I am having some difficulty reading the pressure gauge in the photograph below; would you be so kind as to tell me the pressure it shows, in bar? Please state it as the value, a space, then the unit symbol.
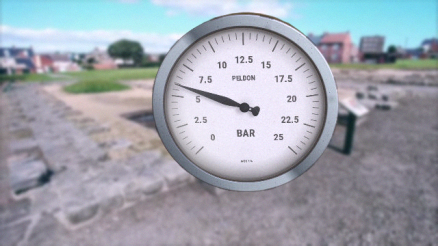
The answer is 6 bar
